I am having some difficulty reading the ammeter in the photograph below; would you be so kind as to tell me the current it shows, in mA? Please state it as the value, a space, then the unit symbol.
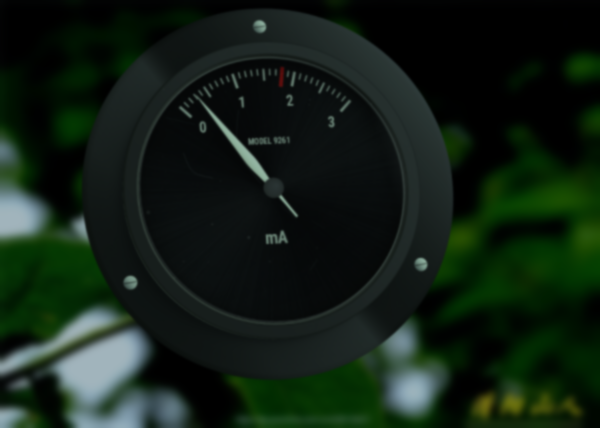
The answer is 0.3 mA
